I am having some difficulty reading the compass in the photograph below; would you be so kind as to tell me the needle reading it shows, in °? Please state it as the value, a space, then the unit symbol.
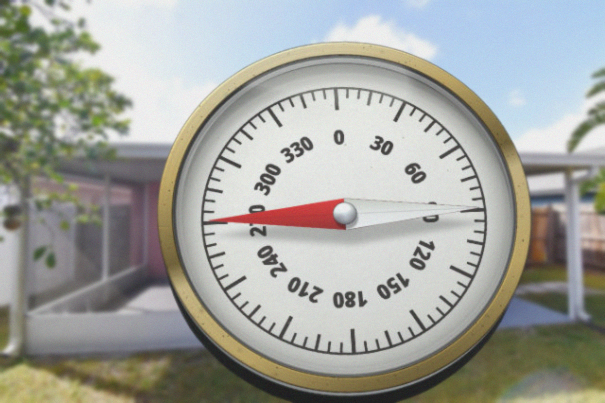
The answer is 270 °
